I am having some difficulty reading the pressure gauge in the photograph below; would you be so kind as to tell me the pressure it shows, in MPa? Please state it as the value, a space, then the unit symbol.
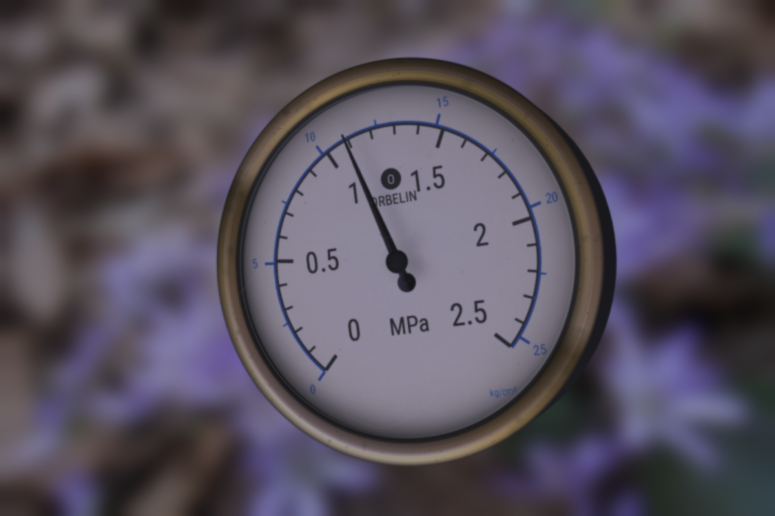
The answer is 1.1 MPa
